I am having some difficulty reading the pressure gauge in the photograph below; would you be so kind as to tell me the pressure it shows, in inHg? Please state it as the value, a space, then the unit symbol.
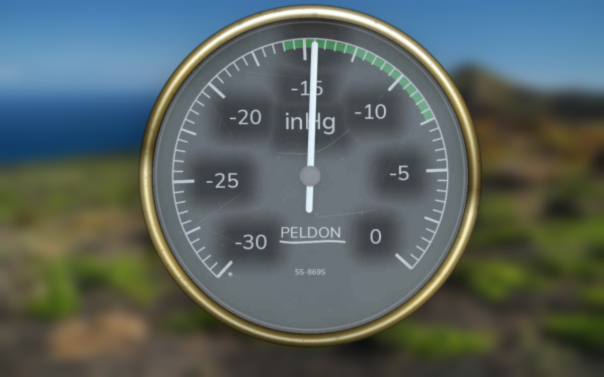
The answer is -14.5 inHg
